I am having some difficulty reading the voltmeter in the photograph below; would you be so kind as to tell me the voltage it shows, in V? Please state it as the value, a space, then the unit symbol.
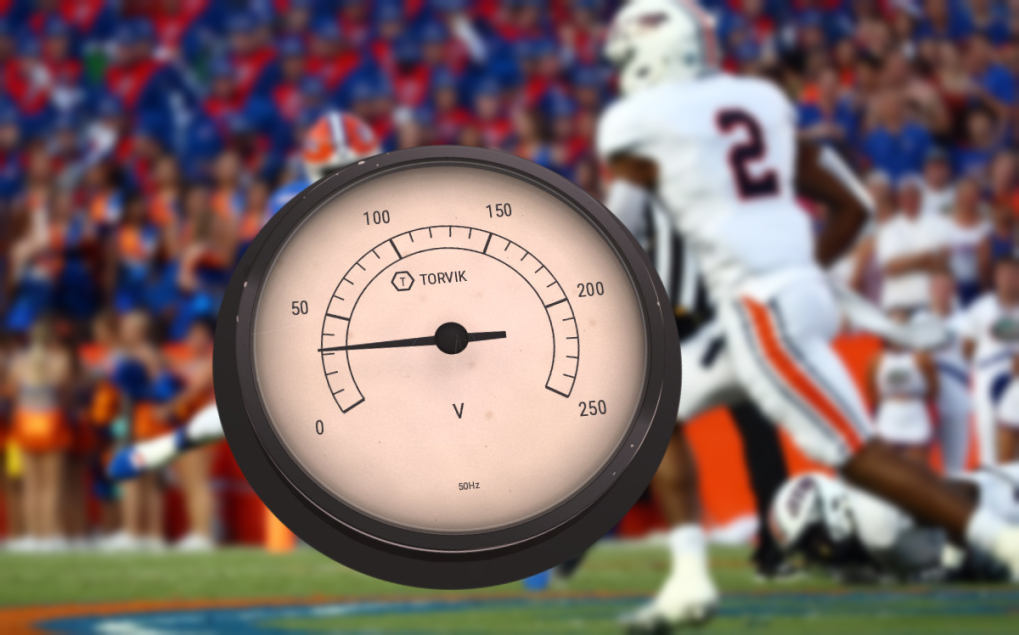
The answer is 30 V
